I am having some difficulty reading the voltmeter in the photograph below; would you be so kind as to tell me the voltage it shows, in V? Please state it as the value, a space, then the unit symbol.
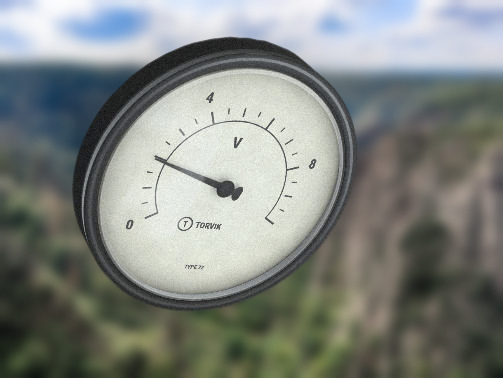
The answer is 2 V
